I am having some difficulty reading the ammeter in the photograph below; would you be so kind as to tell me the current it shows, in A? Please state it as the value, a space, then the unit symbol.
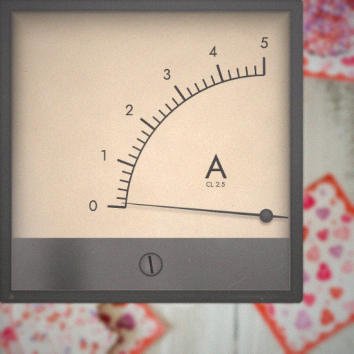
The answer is 0.1 A
